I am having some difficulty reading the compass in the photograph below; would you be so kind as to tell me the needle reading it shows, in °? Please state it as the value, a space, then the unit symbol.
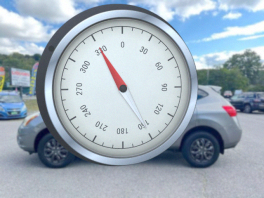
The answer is 330 °
